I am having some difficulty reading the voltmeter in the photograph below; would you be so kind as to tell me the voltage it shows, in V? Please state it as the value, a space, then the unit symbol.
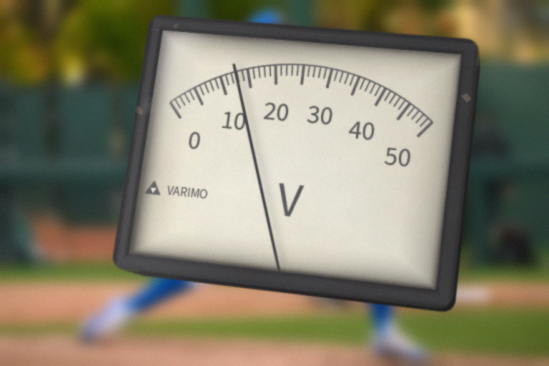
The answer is 13 V
